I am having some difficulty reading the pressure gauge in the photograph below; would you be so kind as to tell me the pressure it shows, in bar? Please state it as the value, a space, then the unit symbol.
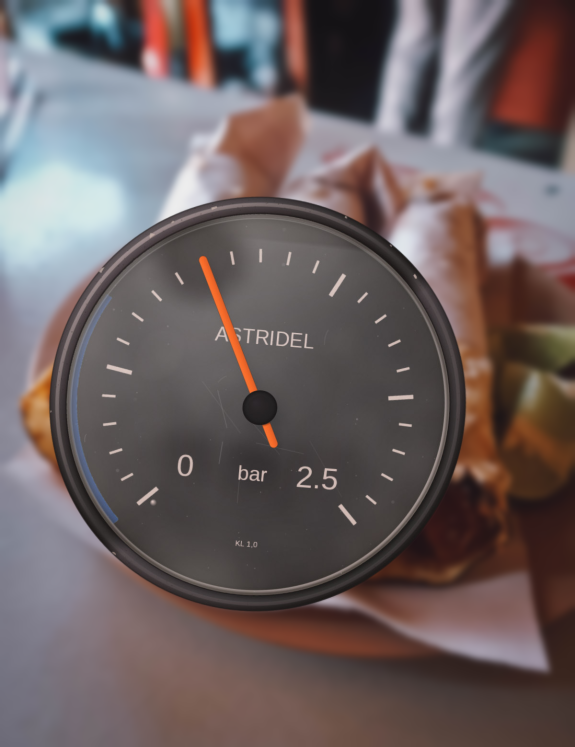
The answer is 1 bar
